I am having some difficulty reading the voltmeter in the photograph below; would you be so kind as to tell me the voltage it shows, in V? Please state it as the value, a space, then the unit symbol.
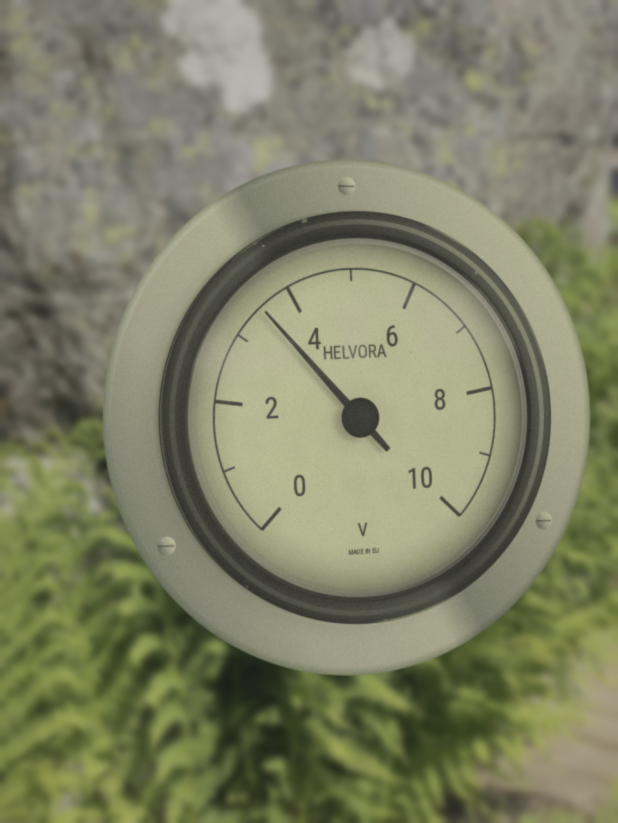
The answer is 3.5 V
